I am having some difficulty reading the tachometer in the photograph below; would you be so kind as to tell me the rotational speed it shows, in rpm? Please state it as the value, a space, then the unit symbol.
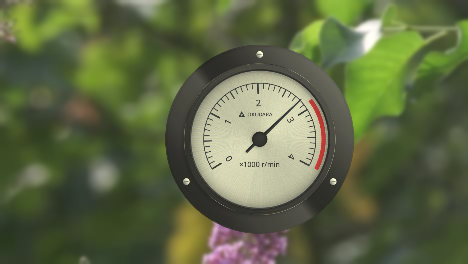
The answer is 2800 rpm
